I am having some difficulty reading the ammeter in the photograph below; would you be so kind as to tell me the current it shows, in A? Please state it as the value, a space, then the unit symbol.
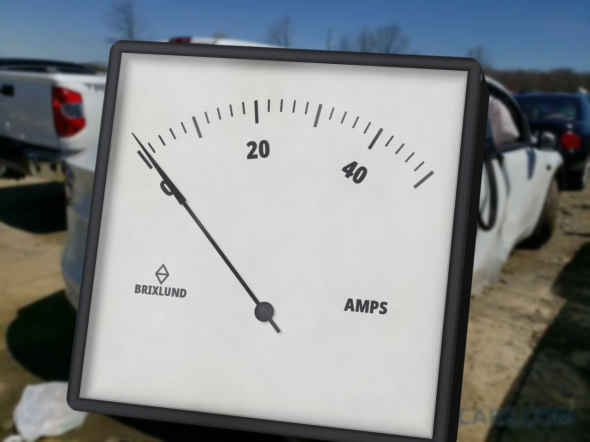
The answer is 1 A
